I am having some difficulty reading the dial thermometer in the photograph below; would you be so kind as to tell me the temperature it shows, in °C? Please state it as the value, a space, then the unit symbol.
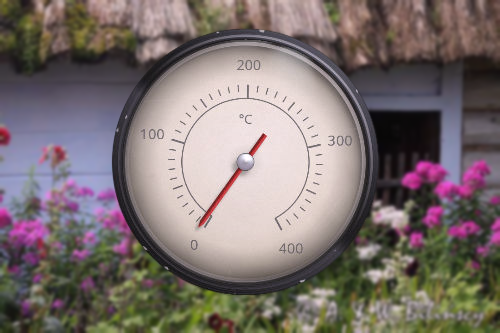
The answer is 5 °C
